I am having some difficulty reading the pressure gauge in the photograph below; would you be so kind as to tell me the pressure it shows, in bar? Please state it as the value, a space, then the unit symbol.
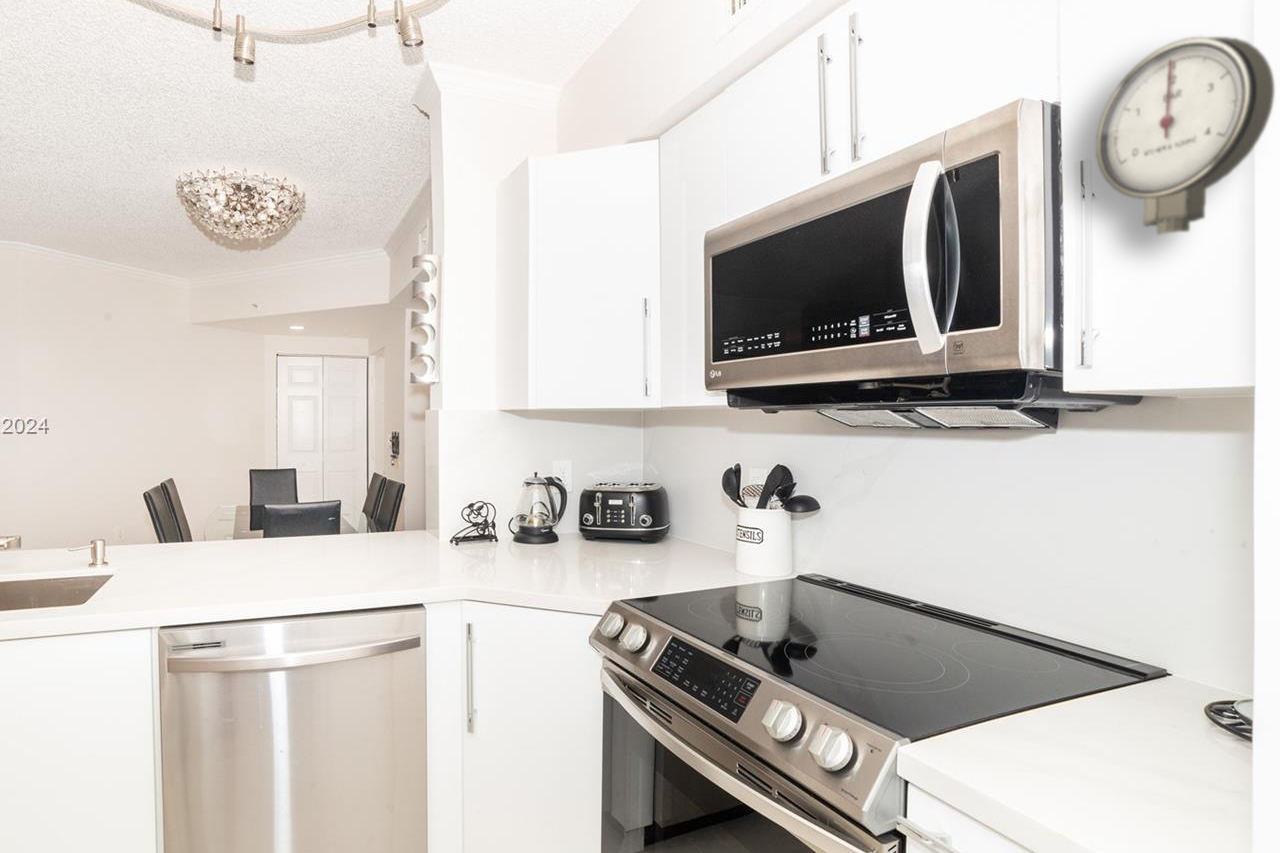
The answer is 2 bar
